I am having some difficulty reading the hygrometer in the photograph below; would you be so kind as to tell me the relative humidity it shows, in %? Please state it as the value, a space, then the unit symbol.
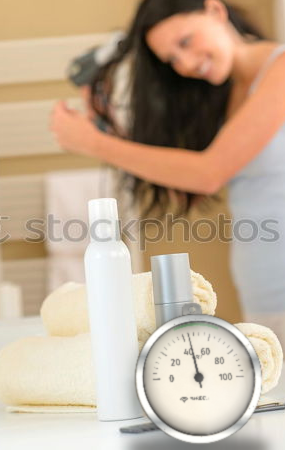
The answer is 44 %
